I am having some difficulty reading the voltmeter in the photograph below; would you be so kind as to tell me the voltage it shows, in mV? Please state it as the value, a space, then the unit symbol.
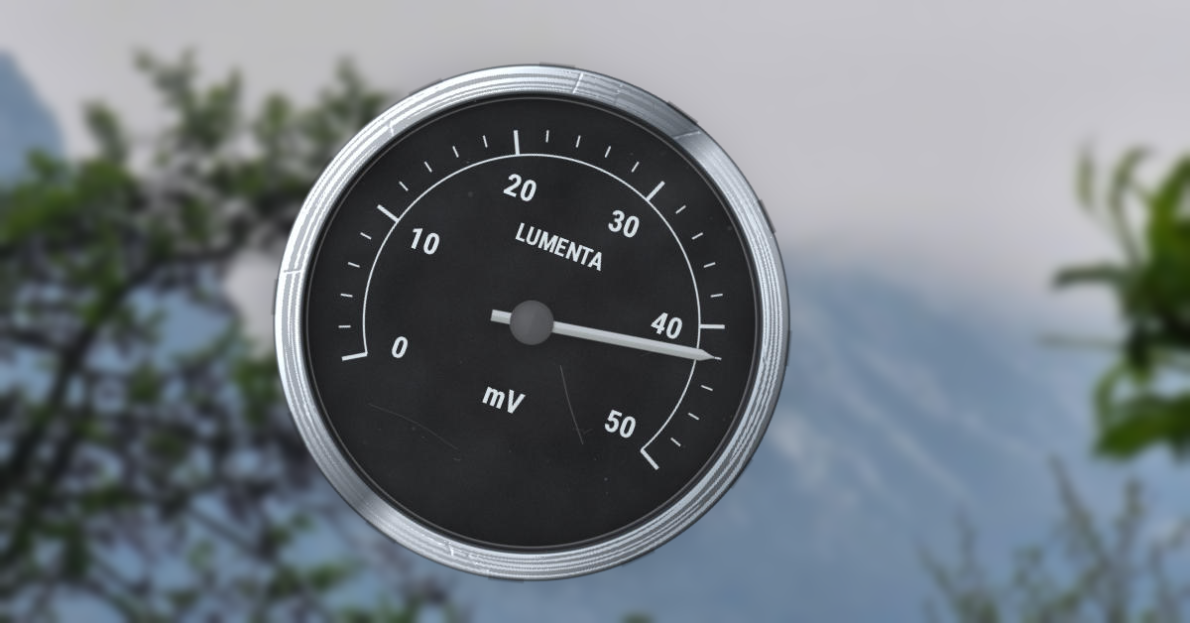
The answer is 42 mV
